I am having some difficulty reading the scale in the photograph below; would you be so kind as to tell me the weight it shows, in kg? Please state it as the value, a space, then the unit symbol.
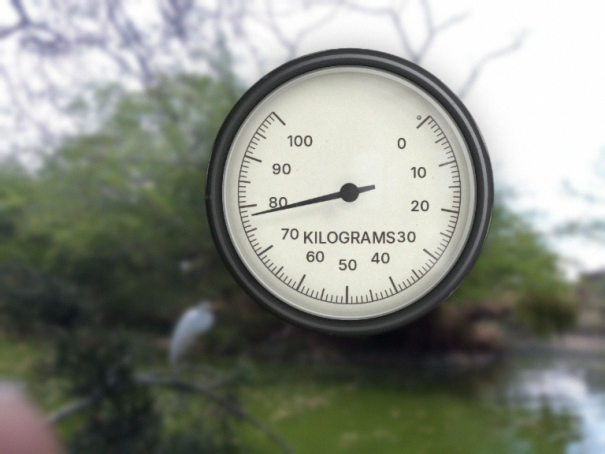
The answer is 78 kg
